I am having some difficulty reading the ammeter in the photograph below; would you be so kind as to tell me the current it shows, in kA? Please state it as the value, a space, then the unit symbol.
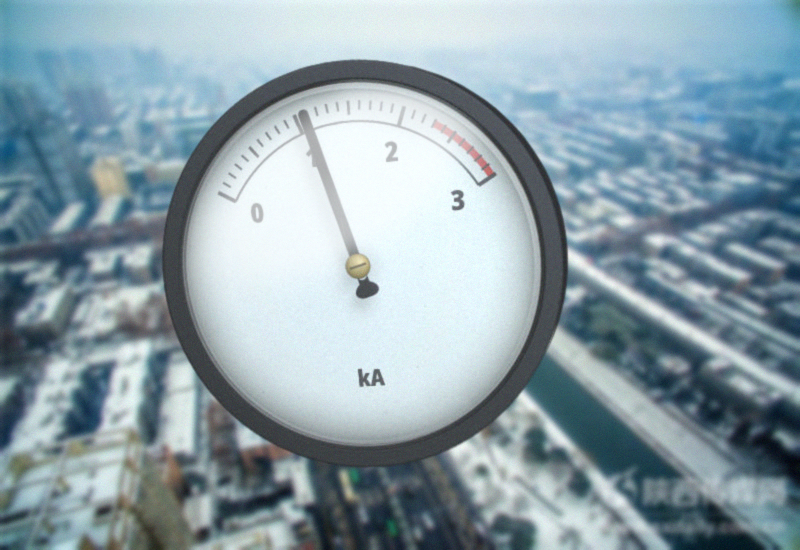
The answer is 1.1 kA
